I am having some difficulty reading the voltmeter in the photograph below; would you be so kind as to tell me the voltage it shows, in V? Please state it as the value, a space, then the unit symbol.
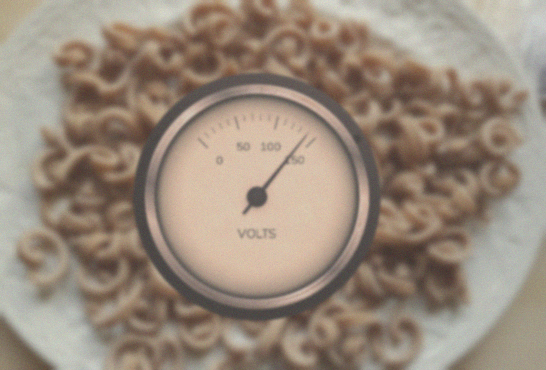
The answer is 140 V
